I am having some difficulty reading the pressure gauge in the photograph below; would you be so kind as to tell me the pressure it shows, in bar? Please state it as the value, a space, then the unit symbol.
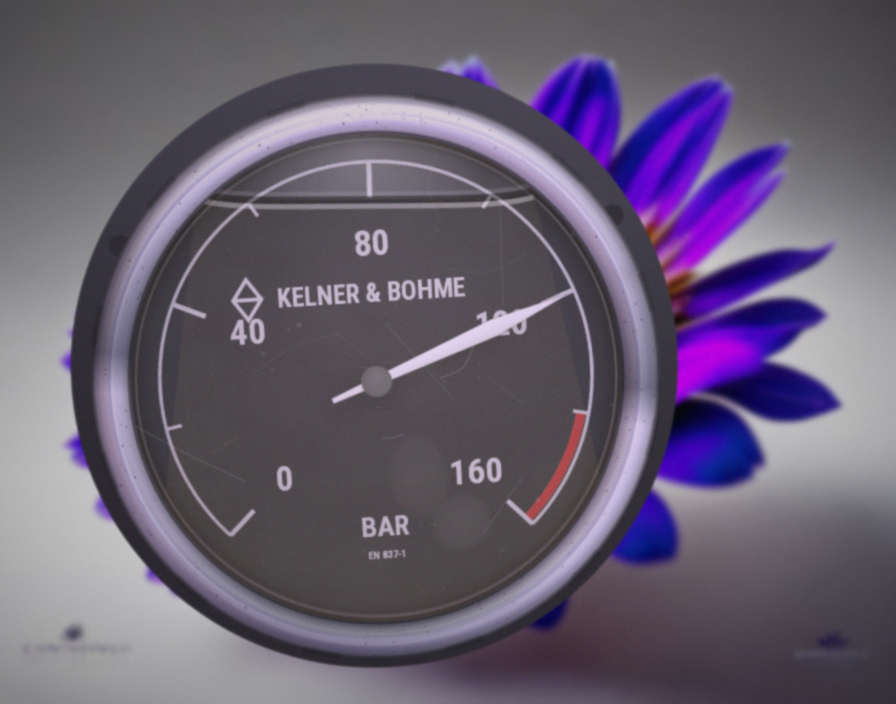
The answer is 120 bar
